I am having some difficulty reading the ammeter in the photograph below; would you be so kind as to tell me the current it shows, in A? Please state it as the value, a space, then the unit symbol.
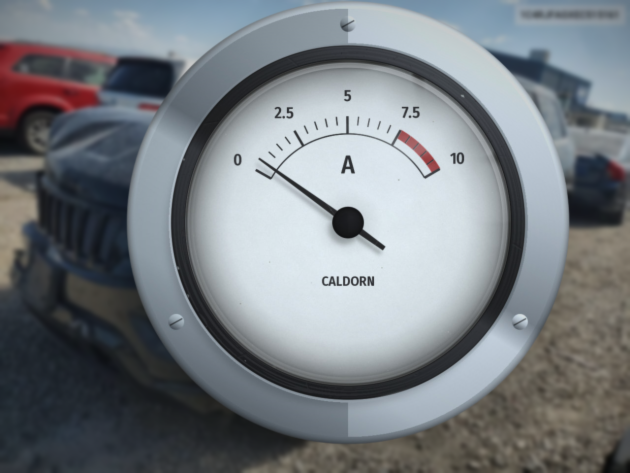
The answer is 0.5 A
